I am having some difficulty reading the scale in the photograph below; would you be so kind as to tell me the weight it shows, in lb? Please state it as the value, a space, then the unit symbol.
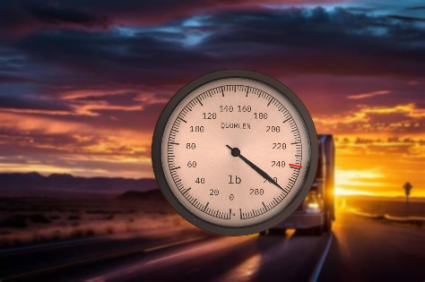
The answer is 260 lb
